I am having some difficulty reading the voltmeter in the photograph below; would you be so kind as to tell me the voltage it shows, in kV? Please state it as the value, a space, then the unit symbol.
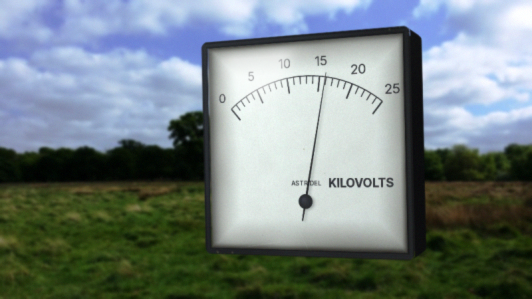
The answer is 16 kV
